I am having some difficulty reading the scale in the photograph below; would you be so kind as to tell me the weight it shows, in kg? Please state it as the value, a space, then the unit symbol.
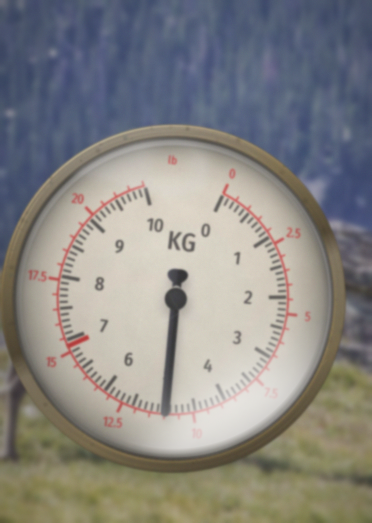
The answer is 5 kg
